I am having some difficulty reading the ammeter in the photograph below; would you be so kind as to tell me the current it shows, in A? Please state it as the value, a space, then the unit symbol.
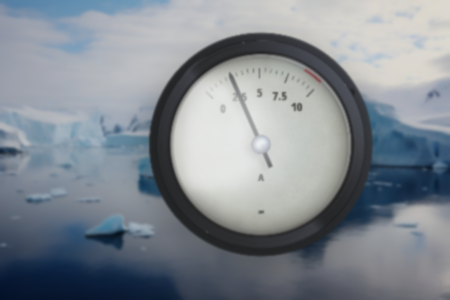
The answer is 2.5 A
